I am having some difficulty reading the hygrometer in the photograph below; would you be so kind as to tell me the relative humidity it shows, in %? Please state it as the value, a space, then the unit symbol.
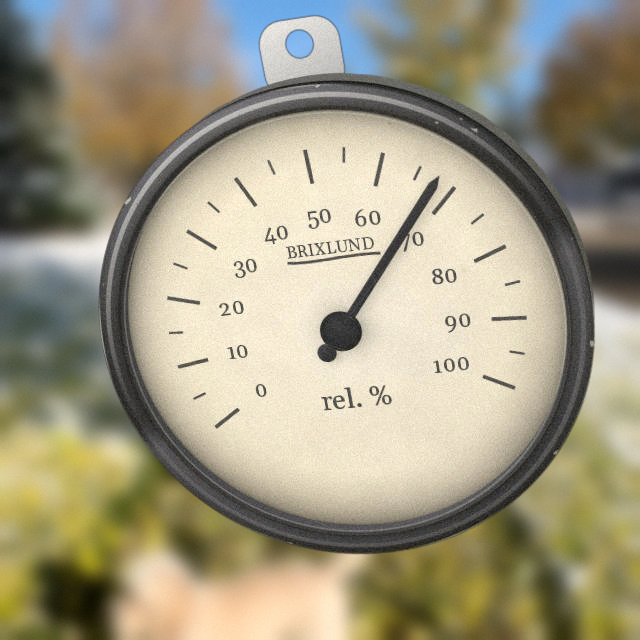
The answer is 67.5 %
